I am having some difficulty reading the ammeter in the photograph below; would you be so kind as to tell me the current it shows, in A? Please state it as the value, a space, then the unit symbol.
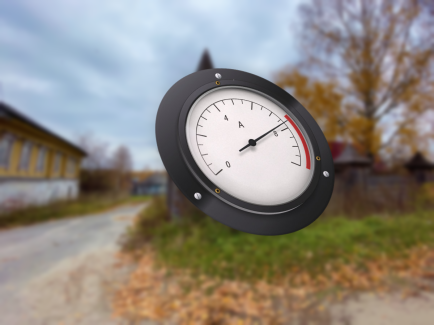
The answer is 7.75 A
